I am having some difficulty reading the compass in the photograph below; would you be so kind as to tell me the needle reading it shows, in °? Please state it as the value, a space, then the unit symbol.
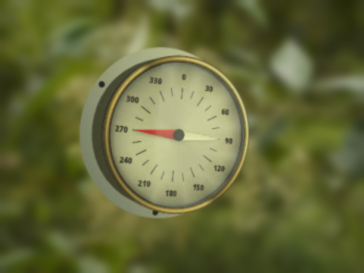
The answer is 270 °
